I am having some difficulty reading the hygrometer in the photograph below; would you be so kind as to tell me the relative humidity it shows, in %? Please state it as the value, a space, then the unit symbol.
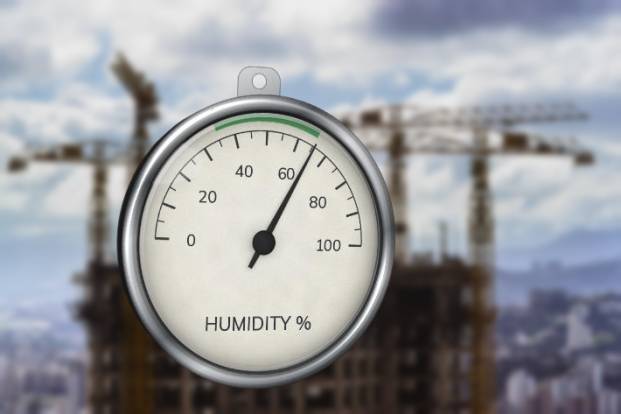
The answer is 65 %
